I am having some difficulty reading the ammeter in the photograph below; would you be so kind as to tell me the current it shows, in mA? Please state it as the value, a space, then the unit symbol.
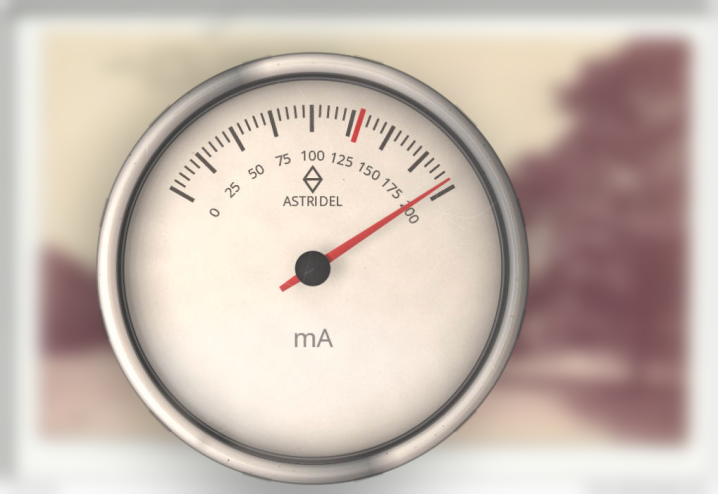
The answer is 195 mA
